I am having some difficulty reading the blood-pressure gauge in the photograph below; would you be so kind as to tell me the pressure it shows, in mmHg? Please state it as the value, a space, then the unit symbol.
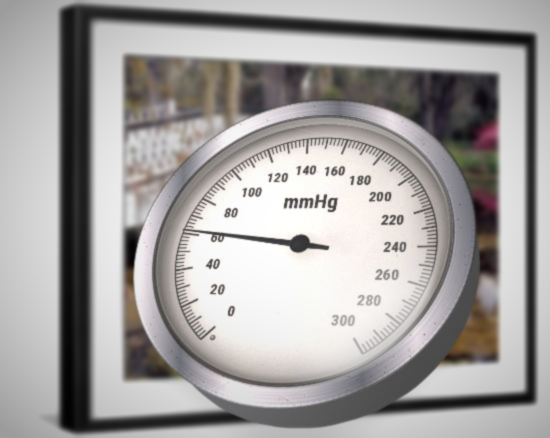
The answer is 60 mmHg
